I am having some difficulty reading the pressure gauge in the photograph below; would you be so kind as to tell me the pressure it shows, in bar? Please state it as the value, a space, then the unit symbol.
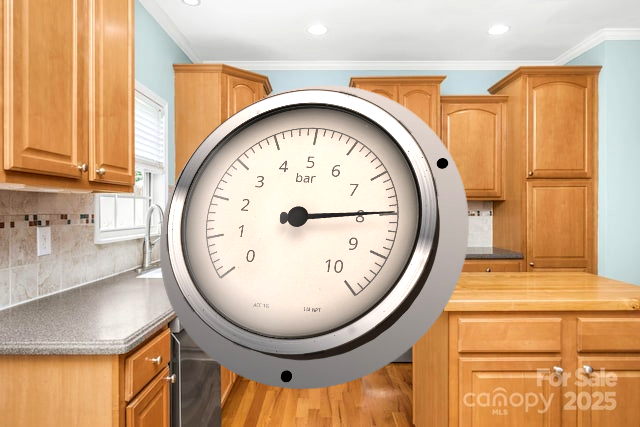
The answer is 8 bar
